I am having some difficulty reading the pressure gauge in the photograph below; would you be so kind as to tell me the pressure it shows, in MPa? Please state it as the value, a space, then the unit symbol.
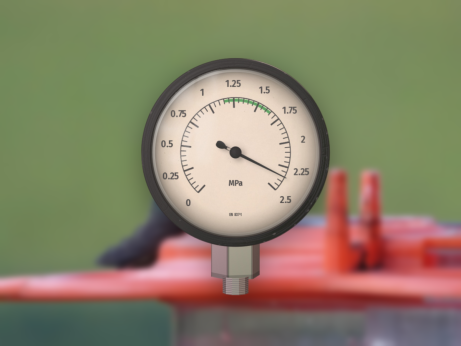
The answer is 2.35 MPa
